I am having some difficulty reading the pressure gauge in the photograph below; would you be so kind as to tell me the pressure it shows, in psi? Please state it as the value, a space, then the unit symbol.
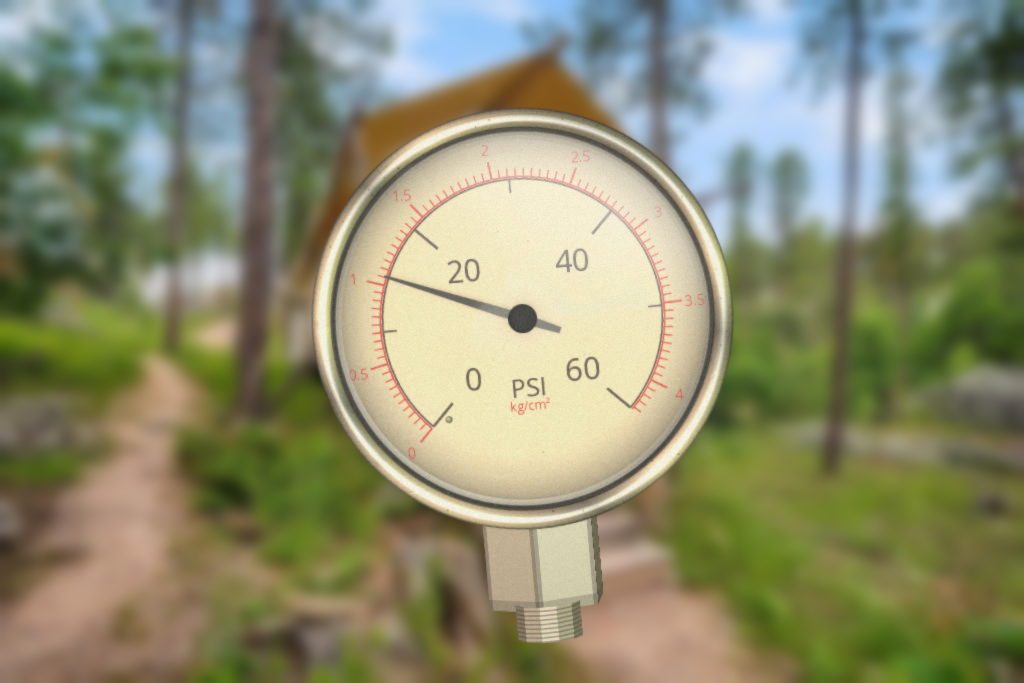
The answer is 15 psi
